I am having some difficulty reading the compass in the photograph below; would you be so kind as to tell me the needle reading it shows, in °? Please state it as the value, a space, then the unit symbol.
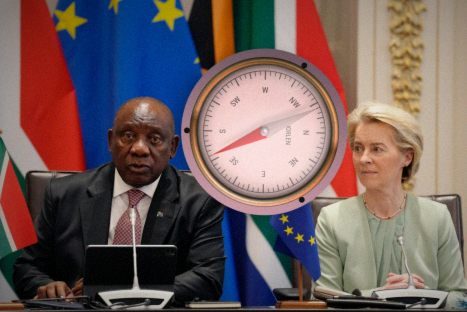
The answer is 155 °
